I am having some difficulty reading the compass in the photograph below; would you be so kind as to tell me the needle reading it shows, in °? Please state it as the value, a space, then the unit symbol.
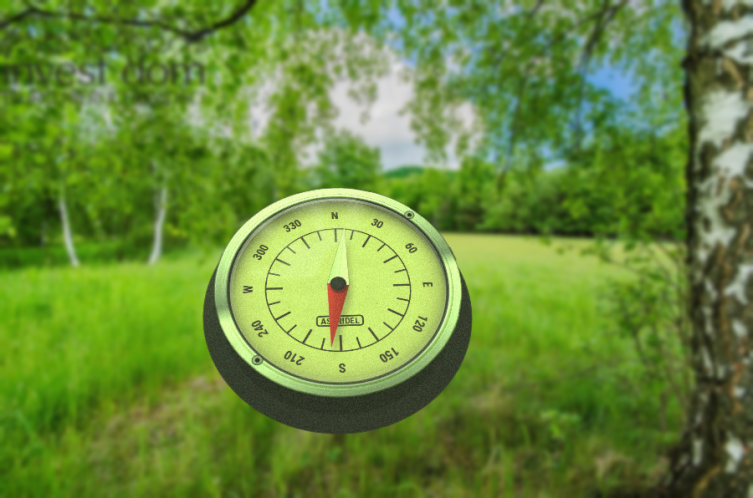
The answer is 187.5 °
